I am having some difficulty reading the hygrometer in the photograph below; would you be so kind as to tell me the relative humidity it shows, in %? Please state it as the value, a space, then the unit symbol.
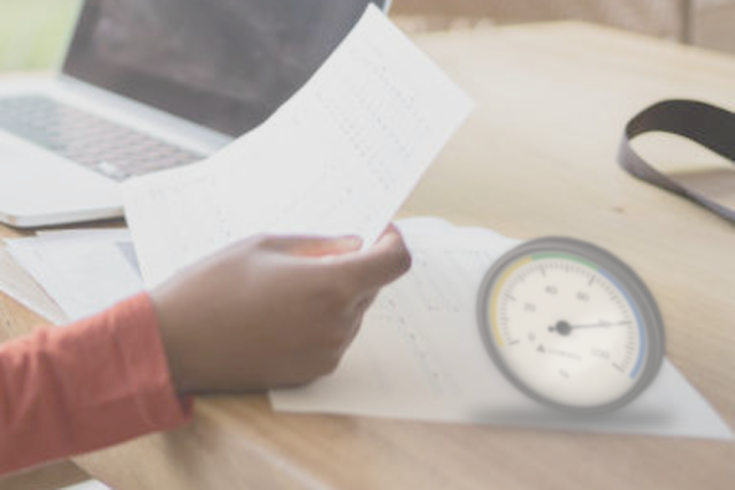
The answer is 80 %
